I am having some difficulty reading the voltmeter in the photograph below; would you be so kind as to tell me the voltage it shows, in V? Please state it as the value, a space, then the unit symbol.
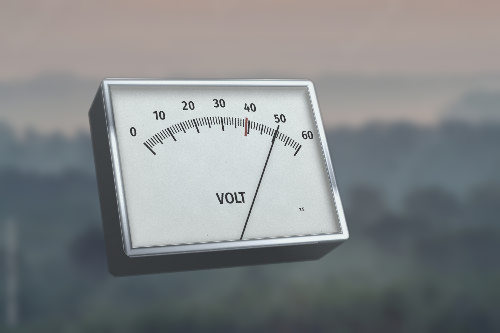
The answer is 50 V
